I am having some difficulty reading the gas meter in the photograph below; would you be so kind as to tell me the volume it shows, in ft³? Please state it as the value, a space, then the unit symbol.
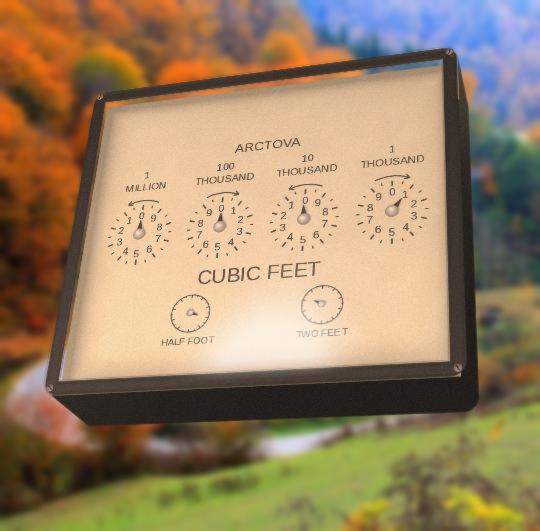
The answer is 100 ft³
